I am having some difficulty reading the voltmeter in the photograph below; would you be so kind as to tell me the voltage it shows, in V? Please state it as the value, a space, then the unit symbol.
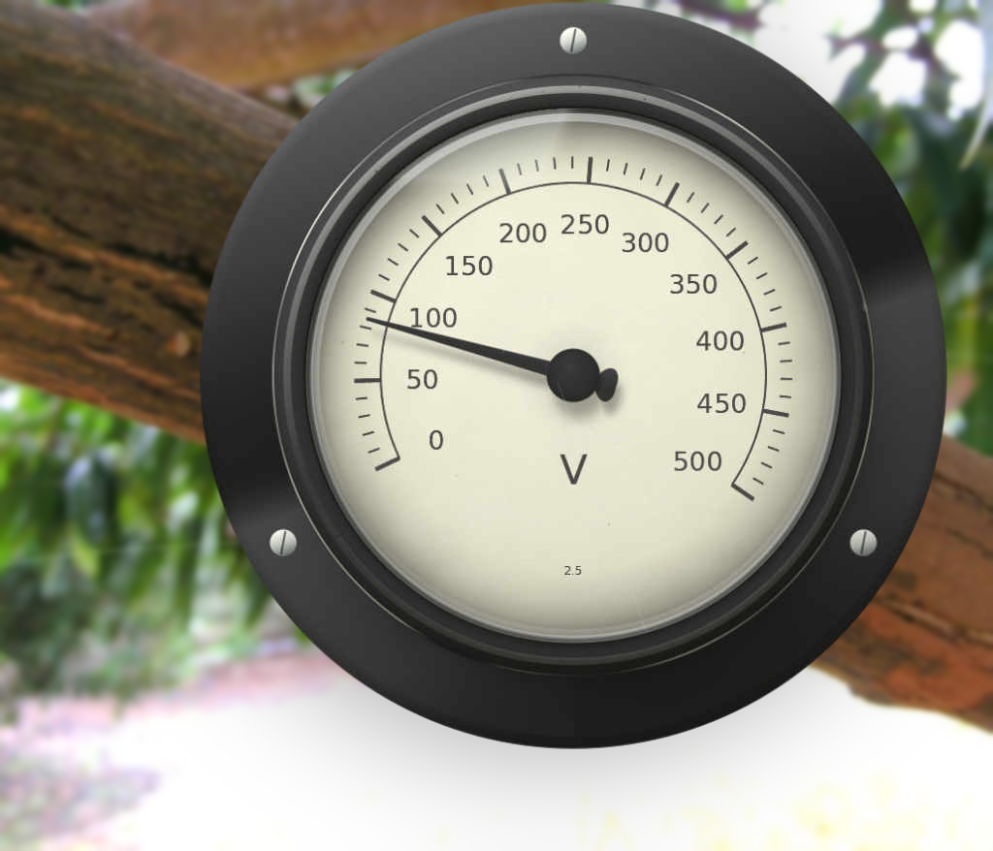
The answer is 85 V
